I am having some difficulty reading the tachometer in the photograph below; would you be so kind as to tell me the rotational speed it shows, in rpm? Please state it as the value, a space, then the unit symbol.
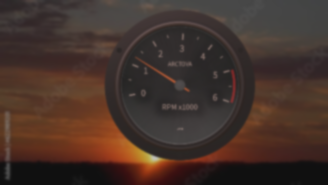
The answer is 1250 rpm
